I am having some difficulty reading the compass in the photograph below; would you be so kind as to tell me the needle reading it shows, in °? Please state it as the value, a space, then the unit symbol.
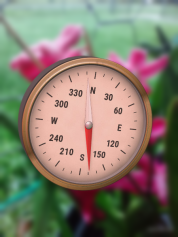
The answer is 170 °
